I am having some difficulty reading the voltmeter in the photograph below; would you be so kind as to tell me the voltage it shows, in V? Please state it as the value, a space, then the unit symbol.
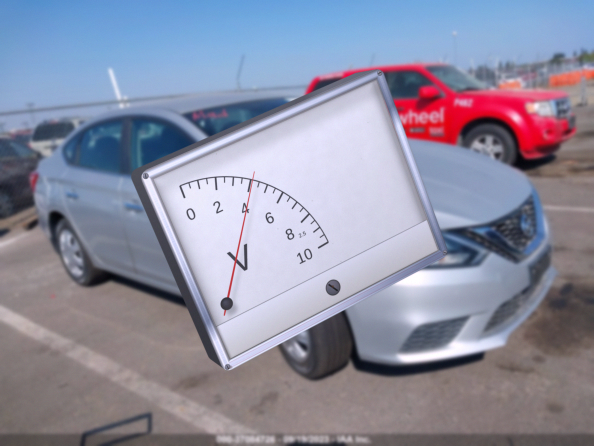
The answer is 4 V
